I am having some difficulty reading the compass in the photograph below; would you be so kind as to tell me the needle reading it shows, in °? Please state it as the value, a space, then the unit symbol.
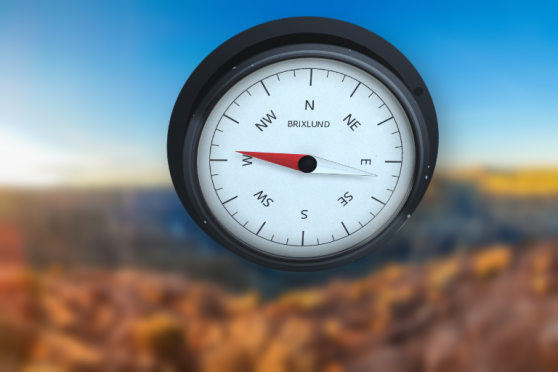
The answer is 280 °
